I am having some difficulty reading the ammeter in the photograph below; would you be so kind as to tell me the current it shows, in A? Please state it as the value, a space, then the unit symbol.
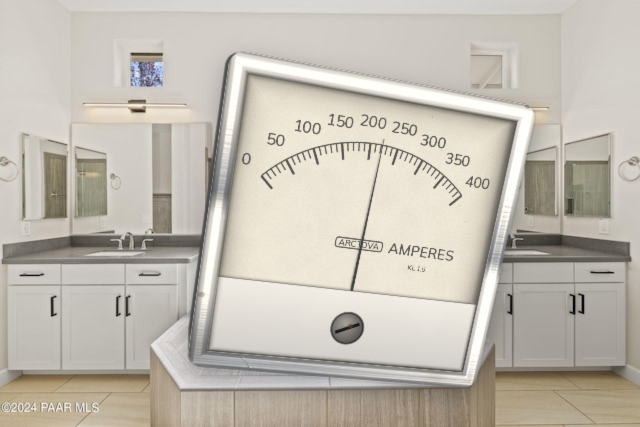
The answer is 220 A
